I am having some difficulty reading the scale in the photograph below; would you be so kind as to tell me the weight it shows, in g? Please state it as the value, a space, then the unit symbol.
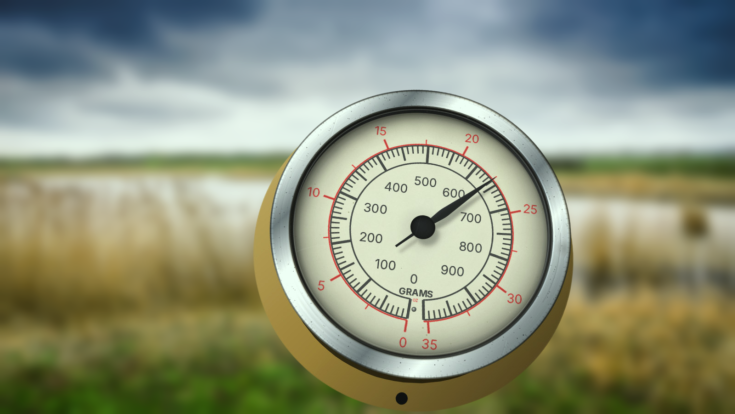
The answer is 640 g
